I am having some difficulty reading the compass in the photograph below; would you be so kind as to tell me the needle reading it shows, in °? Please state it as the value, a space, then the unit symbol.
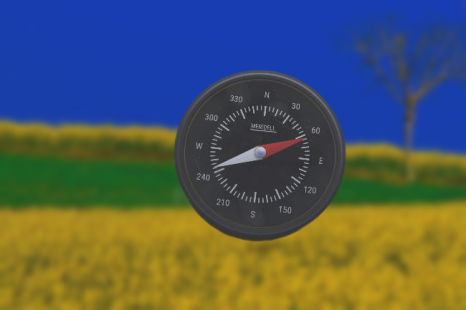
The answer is 65 °
